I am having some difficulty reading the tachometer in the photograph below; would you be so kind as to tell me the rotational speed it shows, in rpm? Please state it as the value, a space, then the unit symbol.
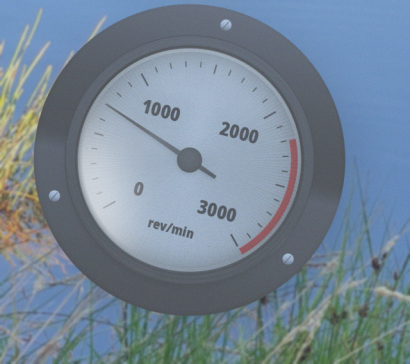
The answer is 700 rpm
